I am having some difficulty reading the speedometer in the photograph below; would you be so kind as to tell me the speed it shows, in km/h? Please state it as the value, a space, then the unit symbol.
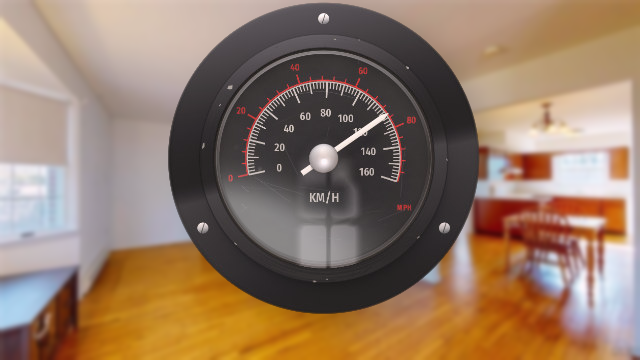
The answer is 120 km/h
